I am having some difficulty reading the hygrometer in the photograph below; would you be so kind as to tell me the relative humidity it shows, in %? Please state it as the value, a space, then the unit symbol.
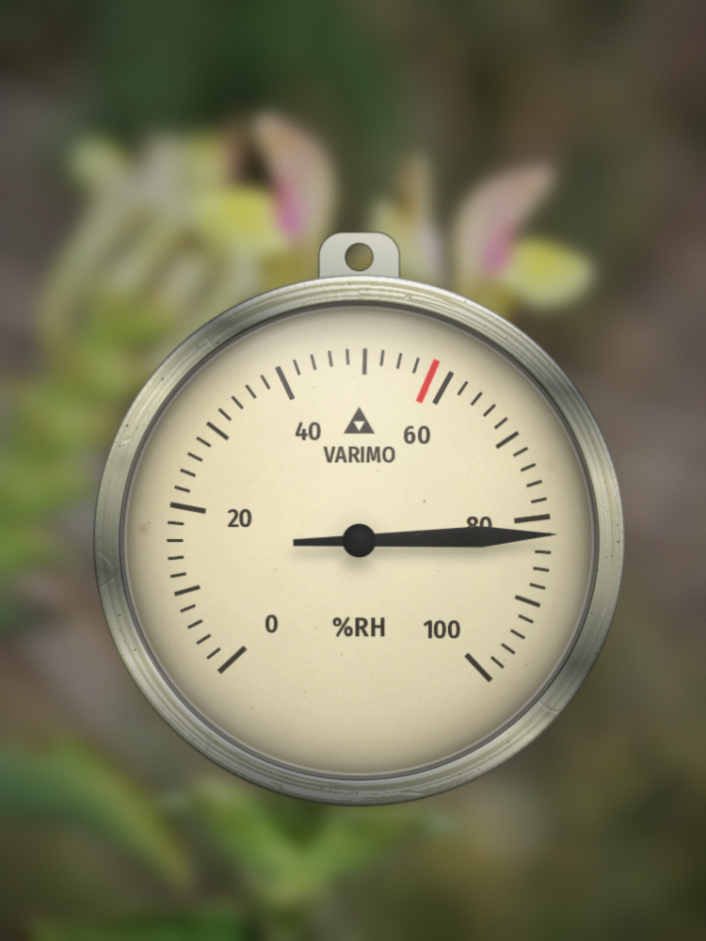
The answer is 82 %
